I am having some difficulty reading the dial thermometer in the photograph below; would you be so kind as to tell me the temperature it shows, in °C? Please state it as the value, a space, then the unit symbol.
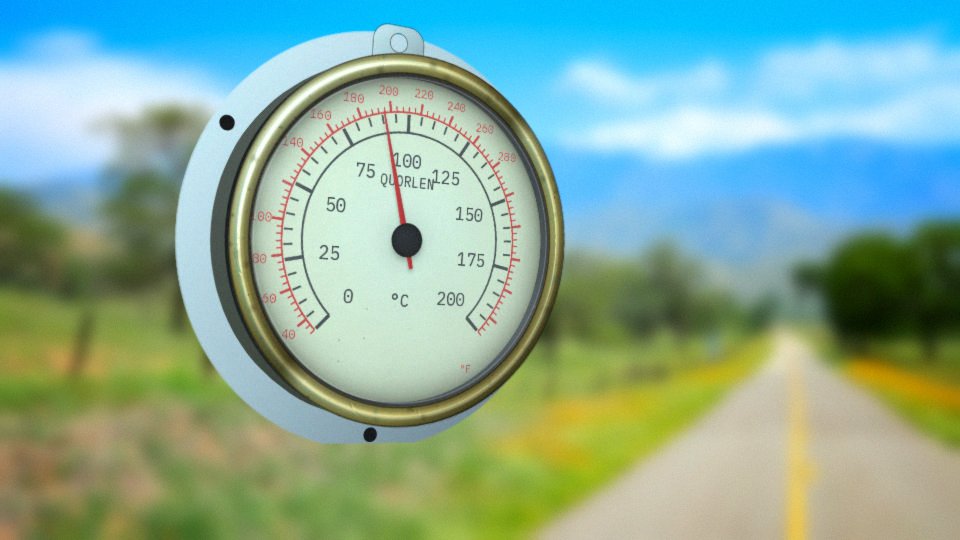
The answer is 90 °C
